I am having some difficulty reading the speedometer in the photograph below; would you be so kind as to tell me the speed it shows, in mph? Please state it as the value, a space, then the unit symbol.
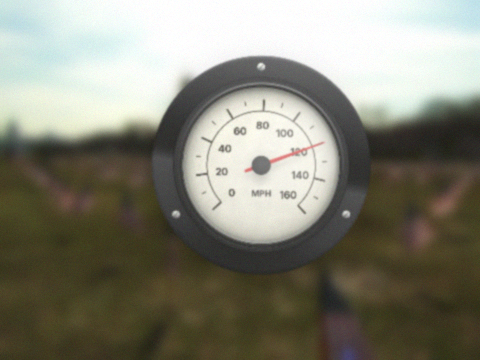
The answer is 120 mph
